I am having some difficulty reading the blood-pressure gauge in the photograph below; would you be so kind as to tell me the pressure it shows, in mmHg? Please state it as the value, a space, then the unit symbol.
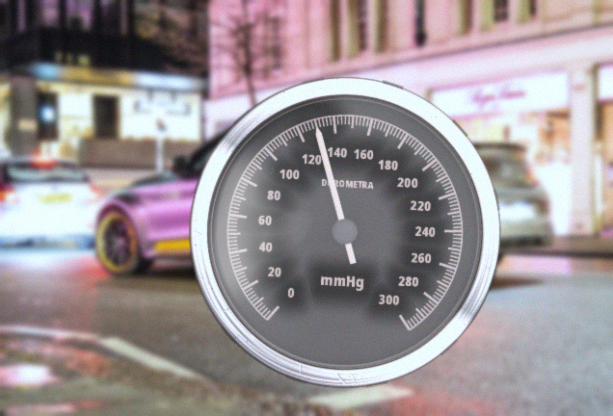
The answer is 130 mmHg
